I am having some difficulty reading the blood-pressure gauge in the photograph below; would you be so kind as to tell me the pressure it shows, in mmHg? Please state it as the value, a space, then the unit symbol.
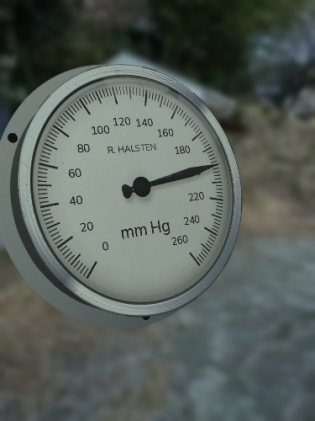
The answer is 200 mmHg
